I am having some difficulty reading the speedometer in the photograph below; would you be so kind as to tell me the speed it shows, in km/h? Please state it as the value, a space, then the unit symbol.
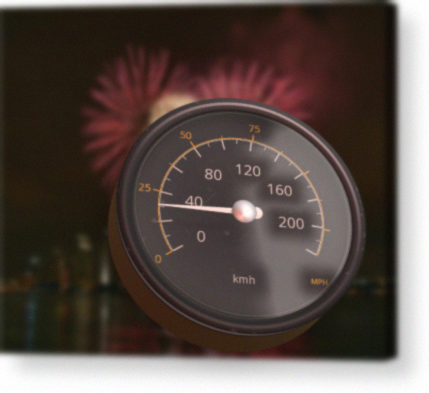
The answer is 30 km/h
